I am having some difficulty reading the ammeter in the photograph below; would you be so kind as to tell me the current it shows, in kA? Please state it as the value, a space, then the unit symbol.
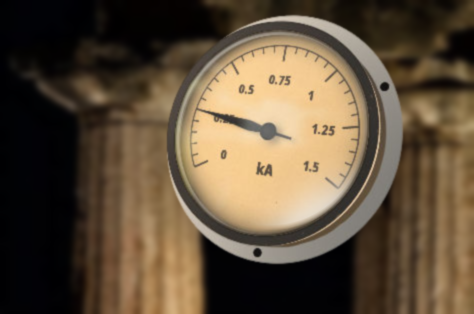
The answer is 0.25 kA
